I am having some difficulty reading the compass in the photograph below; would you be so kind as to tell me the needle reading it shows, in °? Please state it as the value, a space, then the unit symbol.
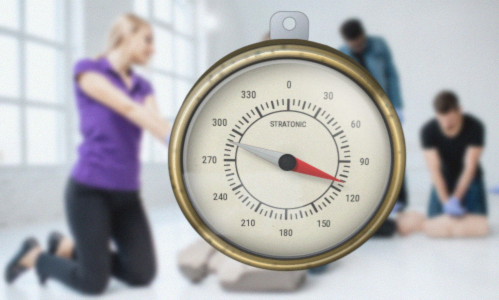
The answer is 110 °
